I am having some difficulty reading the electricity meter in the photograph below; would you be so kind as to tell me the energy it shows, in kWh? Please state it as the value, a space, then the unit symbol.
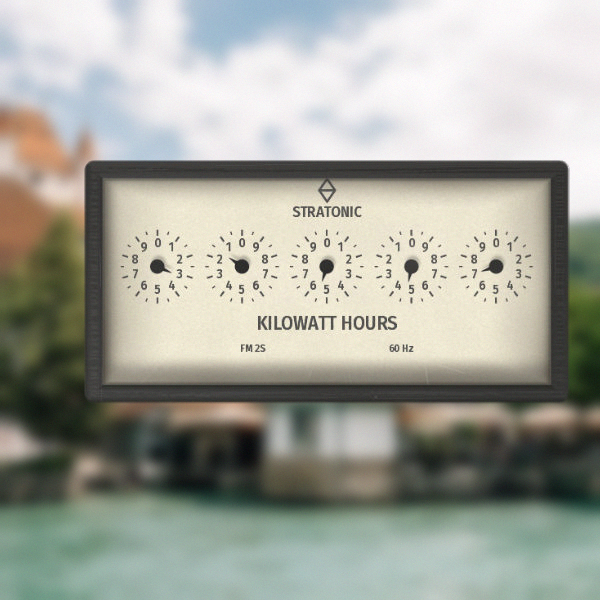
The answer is 31547 kWh
